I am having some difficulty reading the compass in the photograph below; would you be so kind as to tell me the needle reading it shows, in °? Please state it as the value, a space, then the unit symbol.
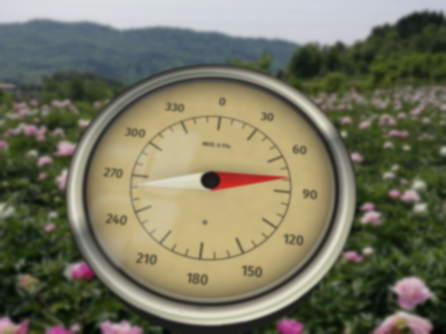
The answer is 80 °
